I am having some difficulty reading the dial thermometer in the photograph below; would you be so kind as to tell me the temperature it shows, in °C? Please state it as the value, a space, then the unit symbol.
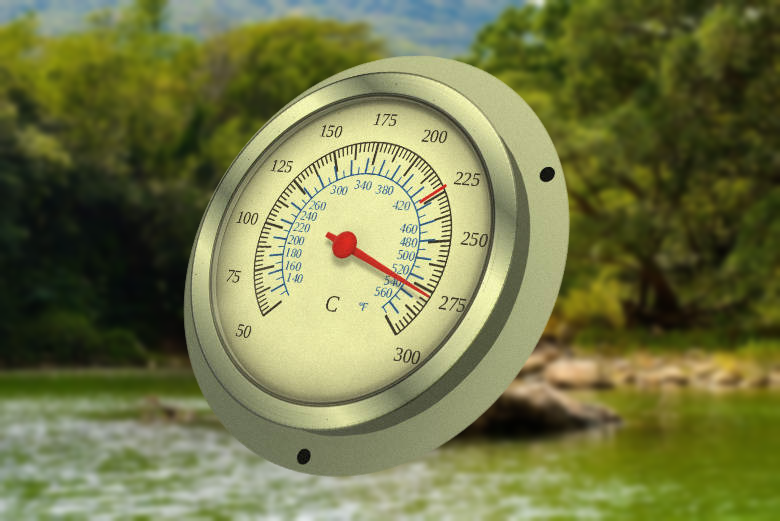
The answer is 277.5 °C
